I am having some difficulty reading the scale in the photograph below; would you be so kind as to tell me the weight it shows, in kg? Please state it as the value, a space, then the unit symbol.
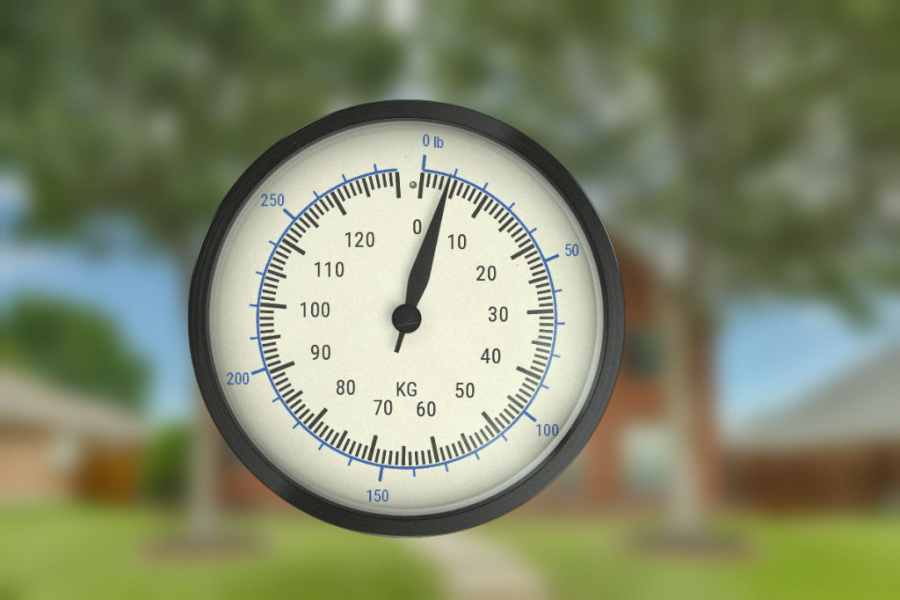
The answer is 4 kg
